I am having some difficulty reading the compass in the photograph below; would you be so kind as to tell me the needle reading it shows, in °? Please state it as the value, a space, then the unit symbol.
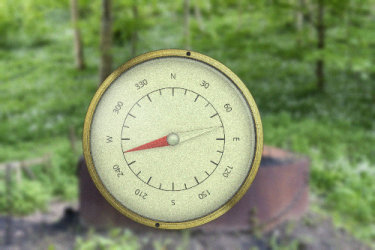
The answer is 255 °
